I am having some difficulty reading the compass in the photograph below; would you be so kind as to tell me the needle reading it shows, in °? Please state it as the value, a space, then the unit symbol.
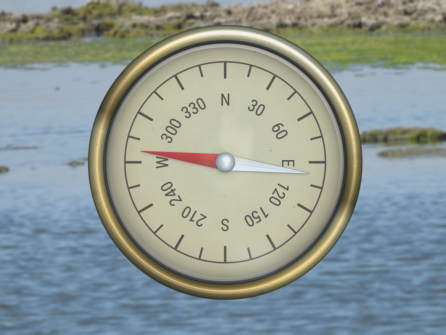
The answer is 277.5 °
